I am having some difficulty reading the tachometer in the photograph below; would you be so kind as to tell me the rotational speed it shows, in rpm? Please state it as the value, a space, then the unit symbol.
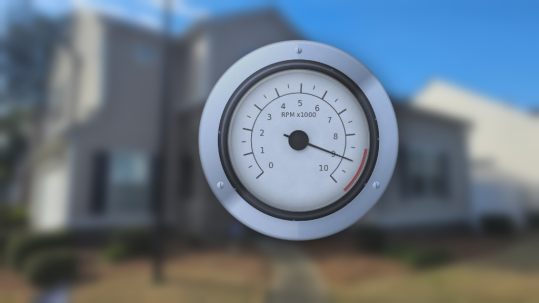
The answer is 9000 rpm
